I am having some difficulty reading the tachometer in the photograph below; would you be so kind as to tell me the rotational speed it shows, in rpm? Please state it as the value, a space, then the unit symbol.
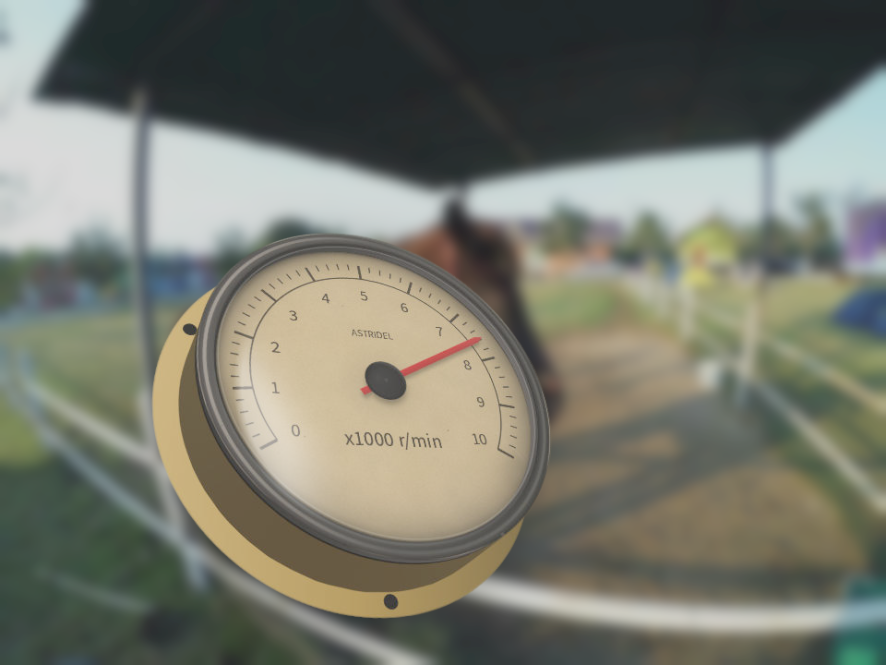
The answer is 7600 rpm
